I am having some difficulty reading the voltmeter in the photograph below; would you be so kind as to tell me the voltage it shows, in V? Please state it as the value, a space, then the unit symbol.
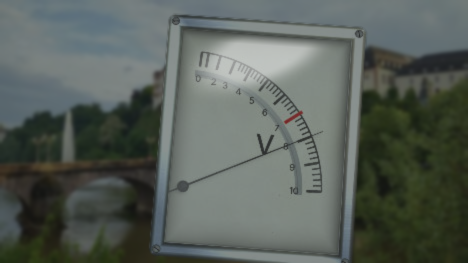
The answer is 8 V
